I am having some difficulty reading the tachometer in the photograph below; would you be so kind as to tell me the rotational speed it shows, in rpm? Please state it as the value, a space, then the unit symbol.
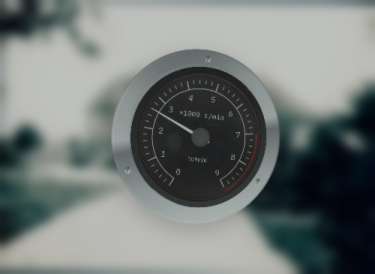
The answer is 2600 rpm
